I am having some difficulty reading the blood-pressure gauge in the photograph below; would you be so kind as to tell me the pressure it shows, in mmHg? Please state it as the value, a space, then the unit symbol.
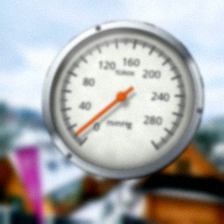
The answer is 10 mmHg
